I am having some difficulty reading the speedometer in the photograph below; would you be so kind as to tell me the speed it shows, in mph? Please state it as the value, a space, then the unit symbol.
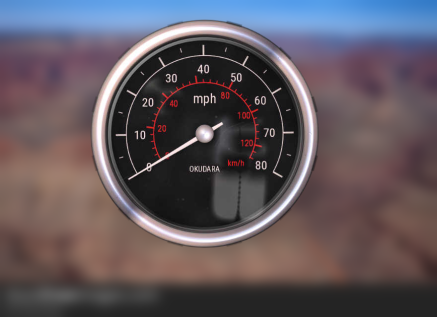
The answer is 0 mph
